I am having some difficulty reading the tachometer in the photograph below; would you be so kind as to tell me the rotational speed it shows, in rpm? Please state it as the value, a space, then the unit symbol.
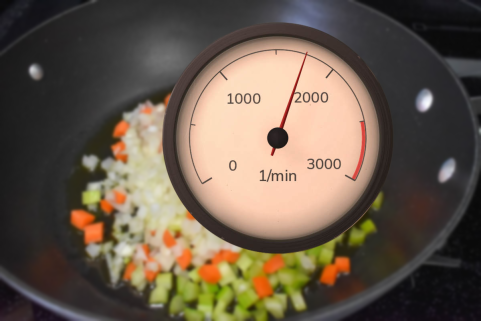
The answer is 1750 rpm
